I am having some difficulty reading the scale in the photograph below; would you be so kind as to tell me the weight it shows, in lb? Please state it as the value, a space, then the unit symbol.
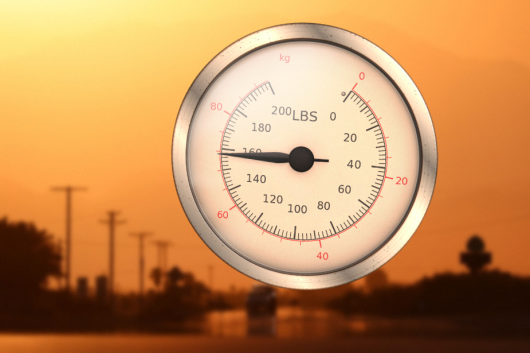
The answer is 158 lb
